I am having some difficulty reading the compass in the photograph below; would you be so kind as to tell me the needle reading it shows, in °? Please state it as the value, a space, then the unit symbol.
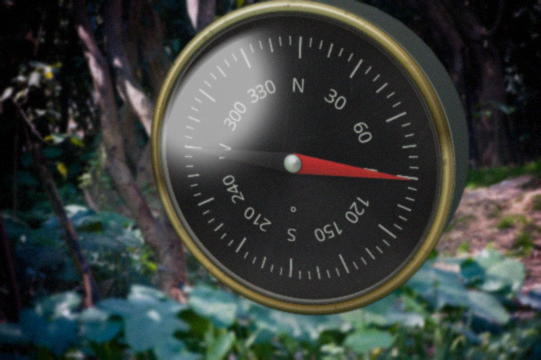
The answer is 90 °
